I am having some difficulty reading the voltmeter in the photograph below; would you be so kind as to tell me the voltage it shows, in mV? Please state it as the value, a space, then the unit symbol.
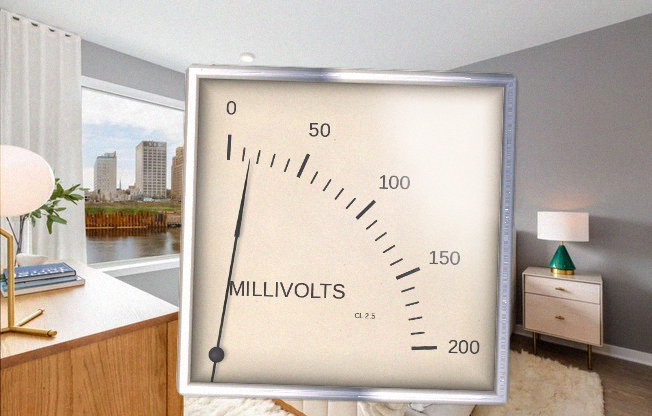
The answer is 15 mV
